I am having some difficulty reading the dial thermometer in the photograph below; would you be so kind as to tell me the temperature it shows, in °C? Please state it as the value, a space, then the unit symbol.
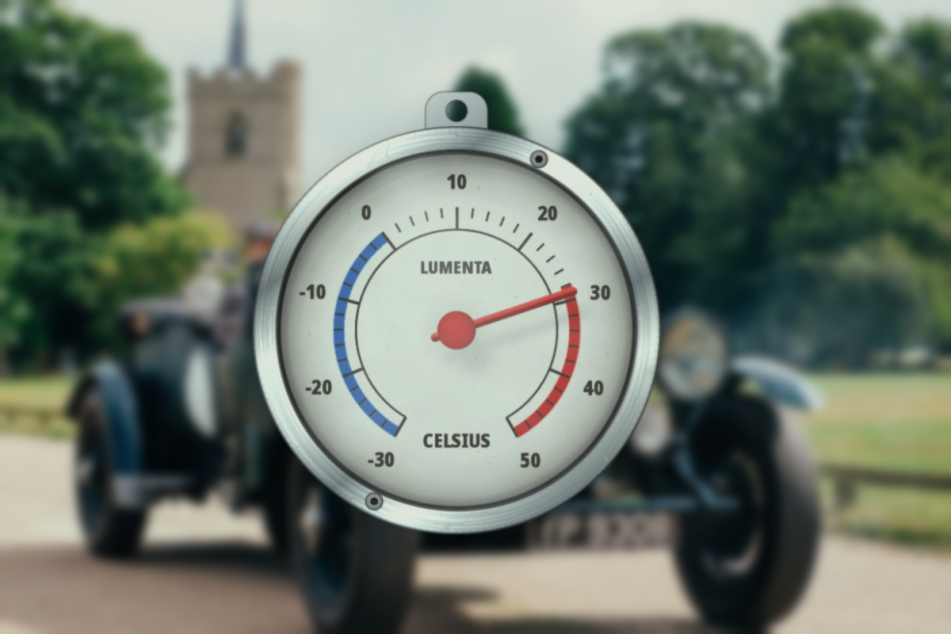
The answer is 29 °C
